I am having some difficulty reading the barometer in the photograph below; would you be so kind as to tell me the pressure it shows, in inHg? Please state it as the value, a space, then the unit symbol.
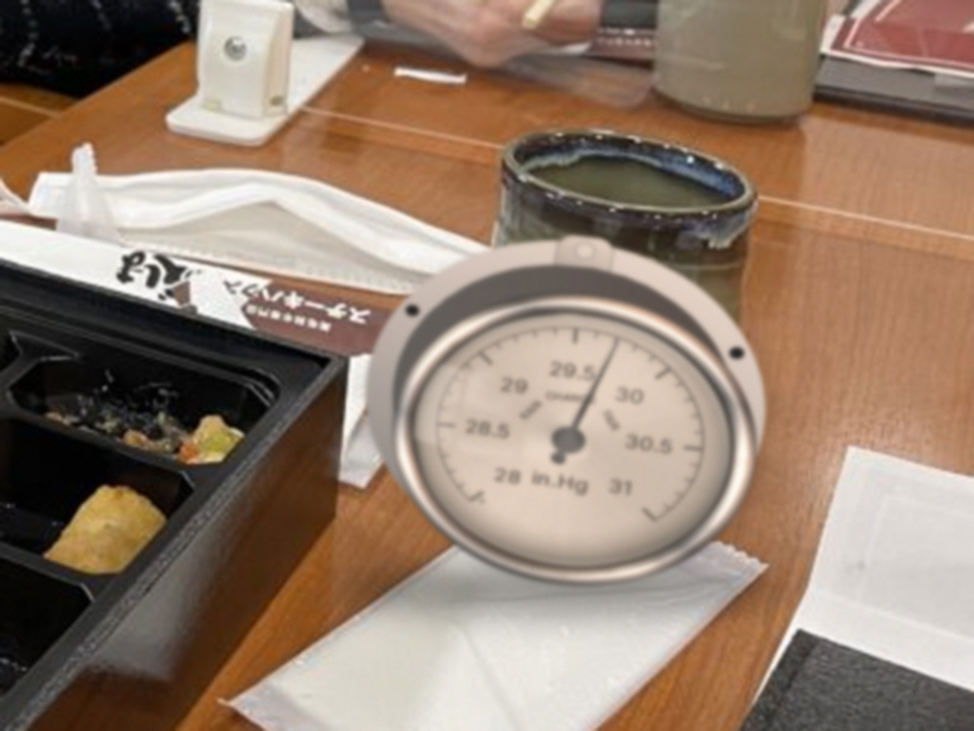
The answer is 29.7 inHg
